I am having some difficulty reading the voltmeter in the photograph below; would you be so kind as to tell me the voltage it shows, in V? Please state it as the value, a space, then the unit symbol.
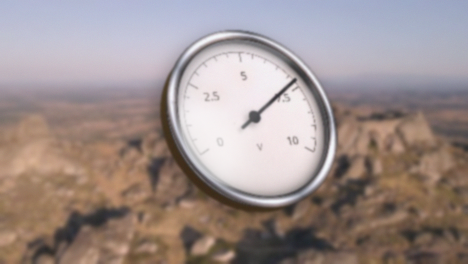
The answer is 7.25 V
